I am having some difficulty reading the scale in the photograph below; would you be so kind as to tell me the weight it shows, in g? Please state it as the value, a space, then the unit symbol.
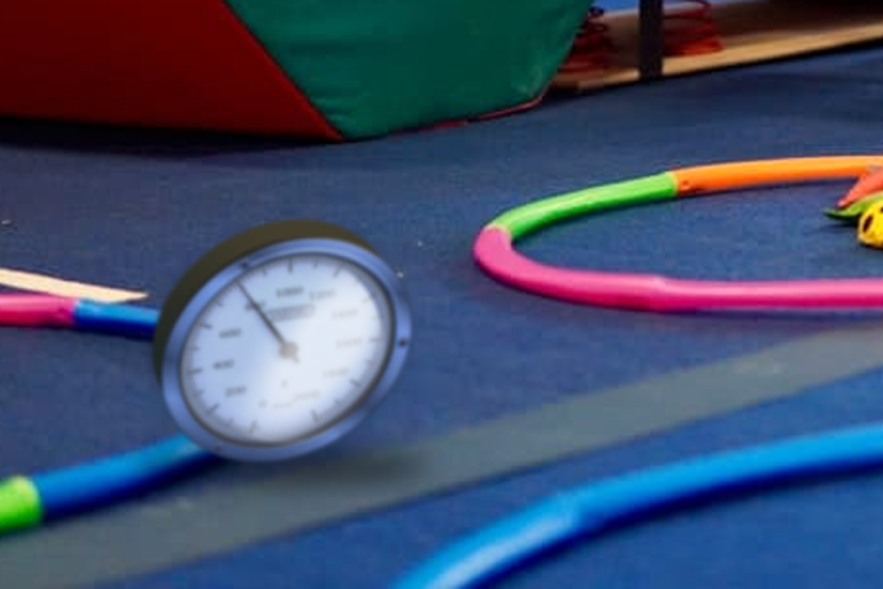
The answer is 800 g
